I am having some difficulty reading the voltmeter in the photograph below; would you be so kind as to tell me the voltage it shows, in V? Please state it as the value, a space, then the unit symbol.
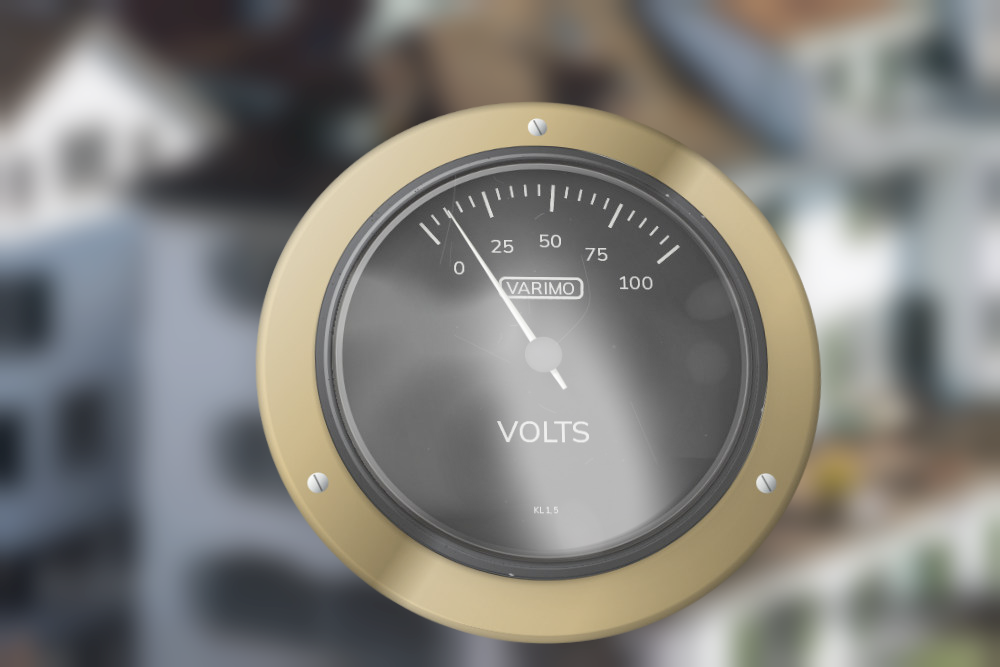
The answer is 10 V
